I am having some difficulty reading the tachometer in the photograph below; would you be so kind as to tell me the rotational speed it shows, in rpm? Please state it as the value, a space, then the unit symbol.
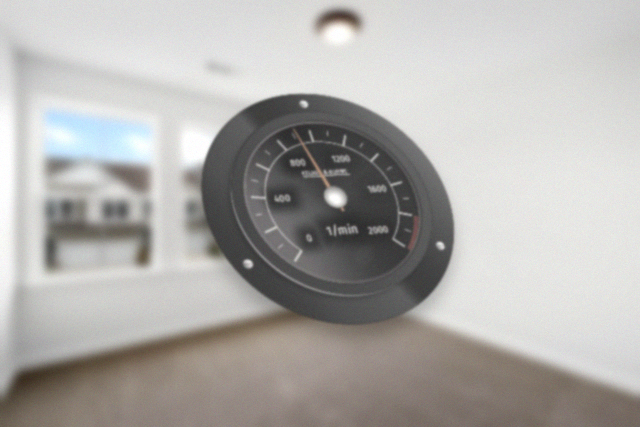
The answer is 900 rpm
